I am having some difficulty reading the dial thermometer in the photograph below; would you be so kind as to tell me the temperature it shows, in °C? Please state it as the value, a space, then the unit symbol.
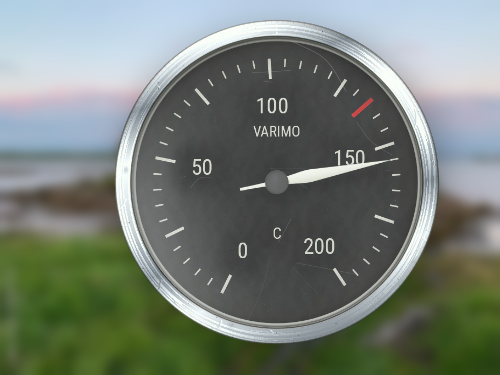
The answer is 155 °C
